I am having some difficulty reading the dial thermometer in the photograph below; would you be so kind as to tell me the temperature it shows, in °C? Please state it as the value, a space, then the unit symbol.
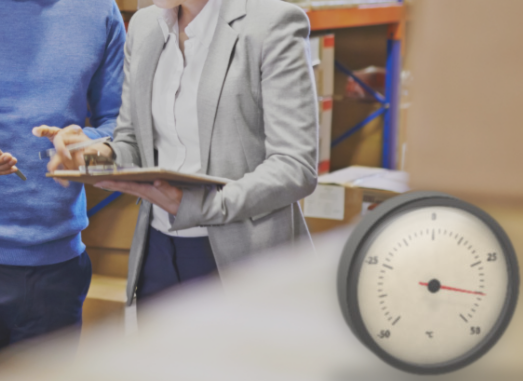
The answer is 37.5 °C
